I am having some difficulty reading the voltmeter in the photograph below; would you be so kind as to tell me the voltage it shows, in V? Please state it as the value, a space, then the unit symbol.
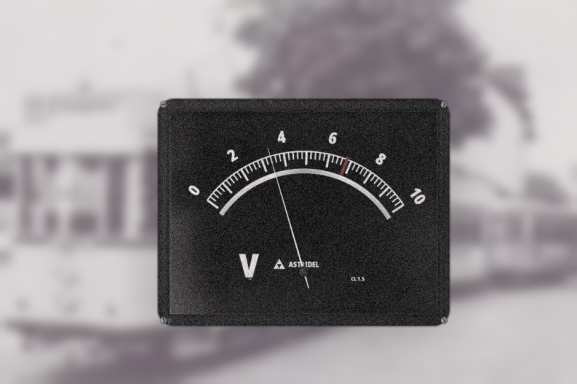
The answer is 3.4 V
